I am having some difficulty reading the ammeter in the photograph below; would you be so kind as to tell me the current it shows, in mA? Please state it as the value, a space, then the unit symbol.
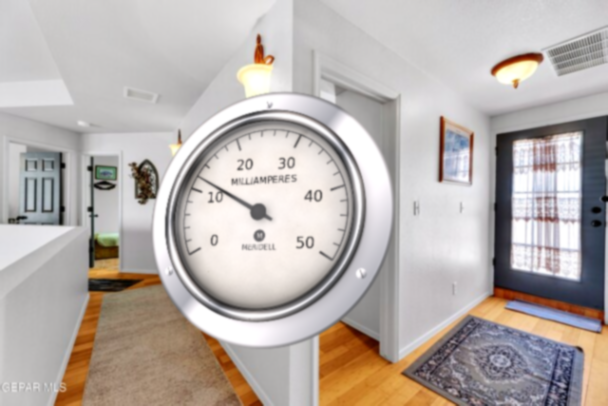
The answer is 12 mA
